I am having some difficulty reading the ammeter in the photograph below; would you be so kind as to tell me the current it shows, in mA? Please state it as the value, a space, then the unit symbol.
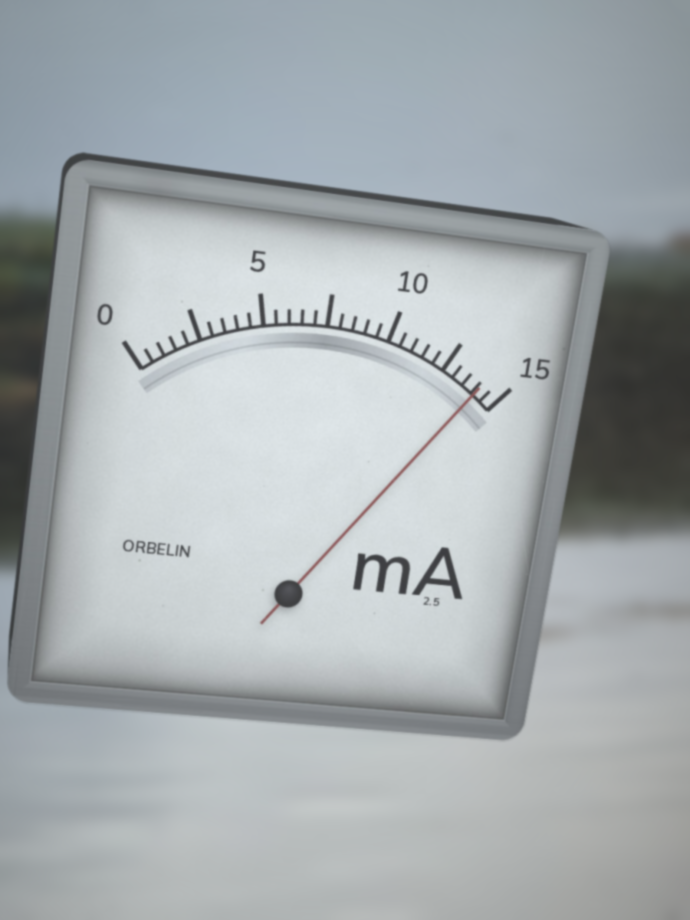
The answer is 14 mA
